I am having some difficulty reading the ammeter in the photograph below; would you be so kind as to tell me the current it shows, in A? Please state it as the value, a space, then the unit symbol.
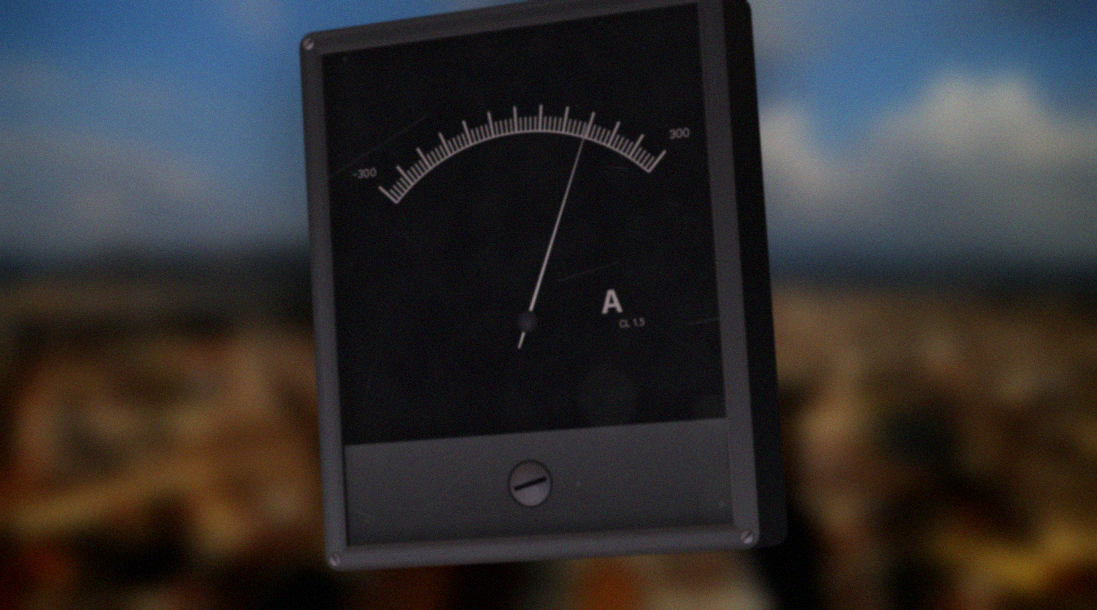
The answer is 150 A
